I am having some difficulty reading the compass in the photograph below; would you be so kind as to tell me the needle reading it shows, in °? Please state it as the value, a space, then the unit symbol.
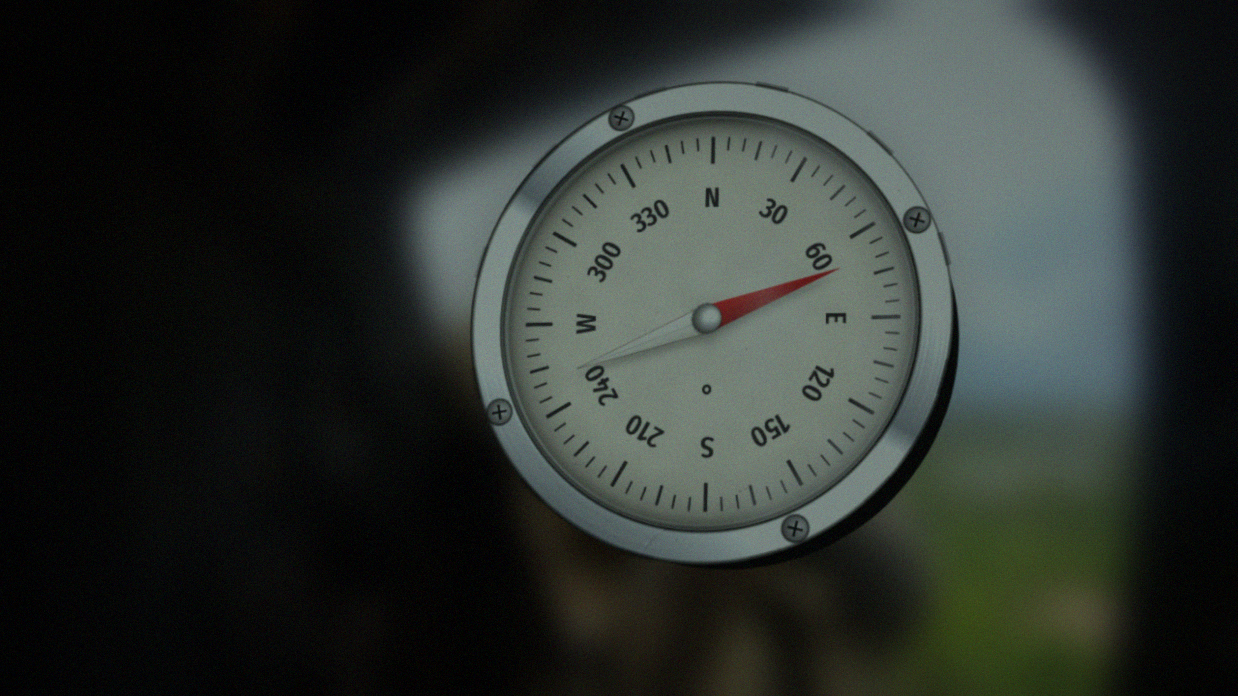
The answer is 70 °
